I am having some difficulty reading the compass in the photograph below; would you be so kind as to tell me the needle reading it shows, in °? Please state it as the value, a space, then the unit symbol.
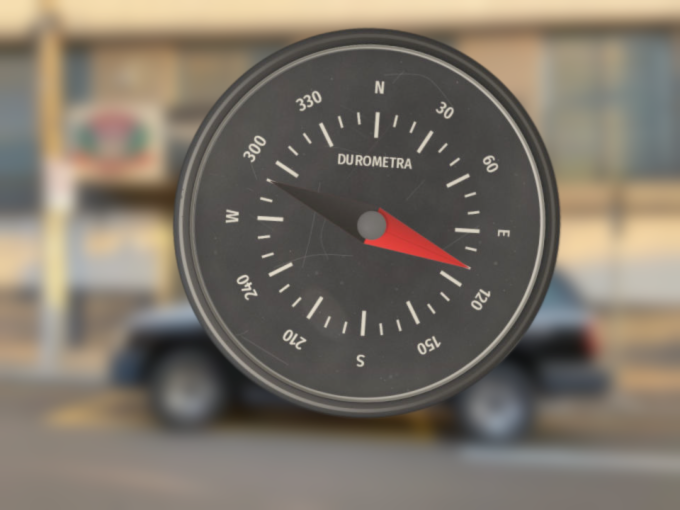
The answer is 110 °
